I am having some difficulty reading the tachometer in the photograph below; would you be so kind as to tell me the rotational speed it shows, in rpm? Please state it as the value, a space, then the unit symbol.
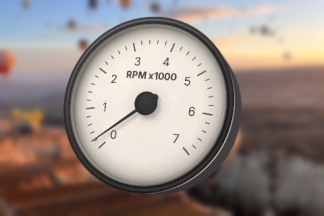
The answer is 200 rpm
